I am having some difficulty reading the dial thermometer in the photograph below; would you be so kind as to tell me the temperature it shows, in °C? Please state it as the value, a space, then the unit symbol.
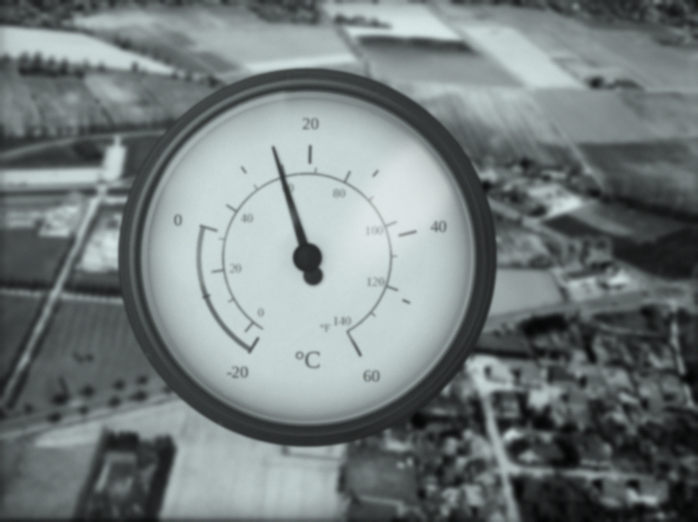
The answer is 15 °C
